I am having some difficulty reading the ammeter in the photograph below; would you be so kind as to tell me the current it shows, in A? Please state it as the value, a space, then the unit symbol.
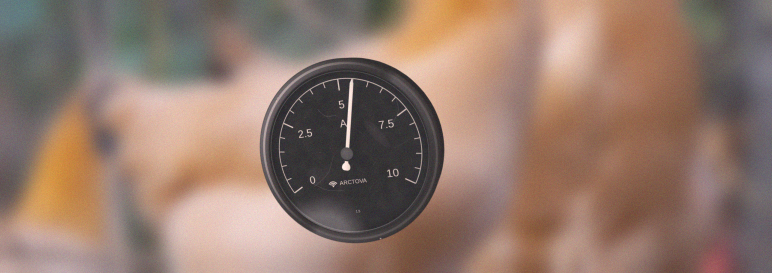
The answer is 5.5 A
